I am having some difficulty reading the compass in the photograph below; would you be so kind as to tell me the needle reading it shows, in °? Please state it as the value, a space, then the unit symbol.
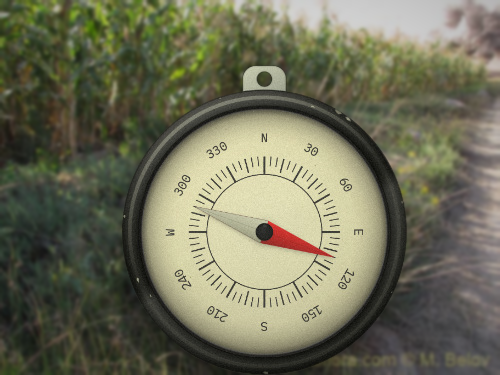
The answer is 110 °
